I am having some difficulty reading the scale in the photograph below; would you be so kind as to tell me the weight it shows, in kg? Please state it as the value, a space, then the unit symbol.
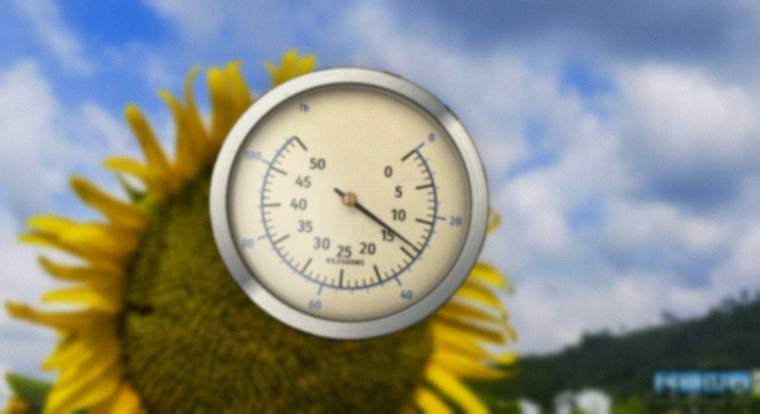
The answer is 14 kg
